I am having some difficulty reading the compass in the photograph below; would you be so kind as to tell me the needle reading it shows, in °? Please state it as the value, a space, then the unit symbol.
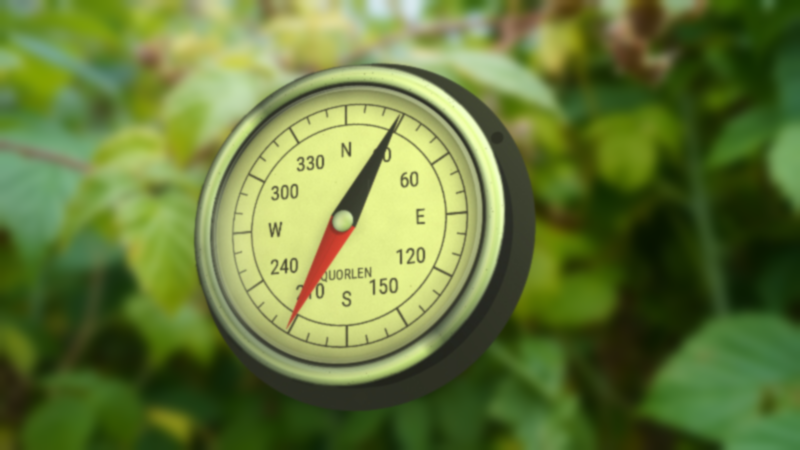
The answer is 210 °
